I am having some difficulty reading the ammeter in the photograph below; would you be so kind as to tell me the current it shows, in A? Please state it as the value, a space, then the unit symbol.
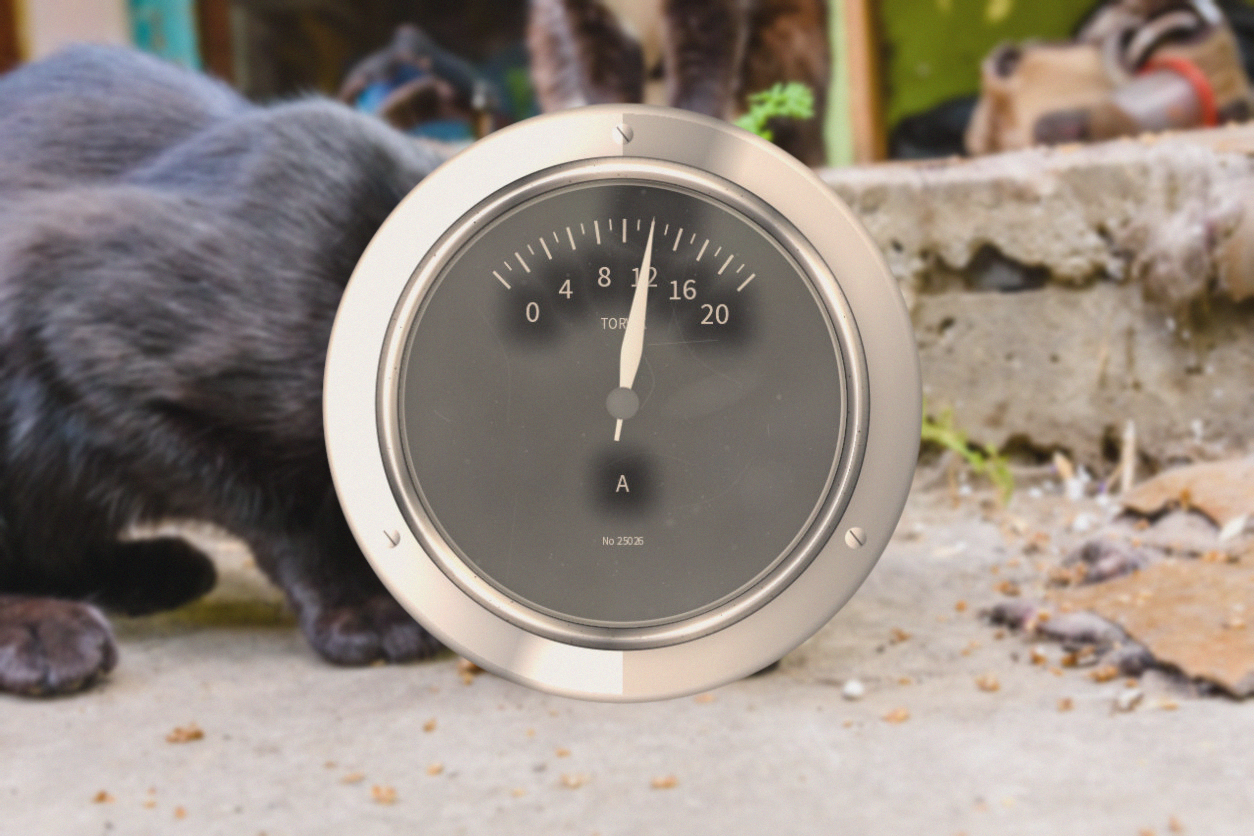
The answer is 12 A
